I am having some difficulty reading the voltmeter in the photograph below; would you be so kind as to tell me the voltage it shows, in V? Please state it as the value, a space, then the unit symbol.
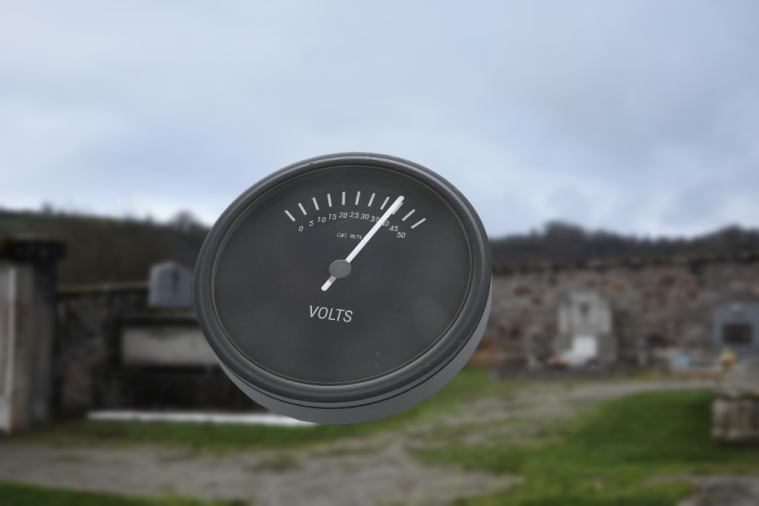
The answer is 40 V
